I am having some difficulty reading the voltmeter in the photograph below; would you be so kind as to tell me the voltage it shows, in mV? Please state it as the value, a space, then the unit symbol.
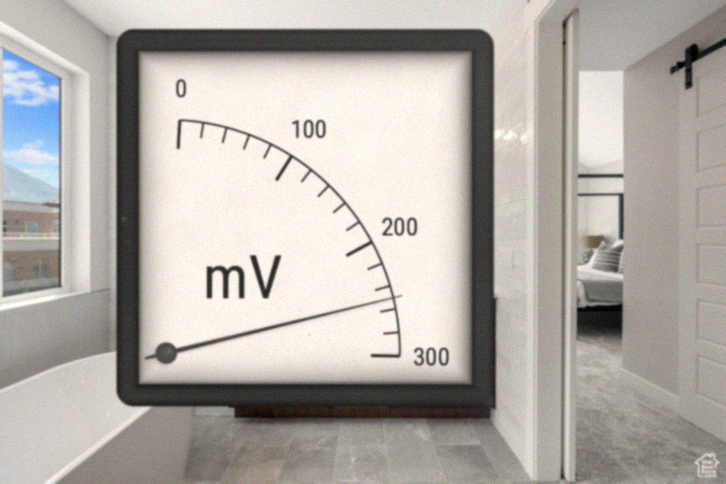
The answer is 250 mV
